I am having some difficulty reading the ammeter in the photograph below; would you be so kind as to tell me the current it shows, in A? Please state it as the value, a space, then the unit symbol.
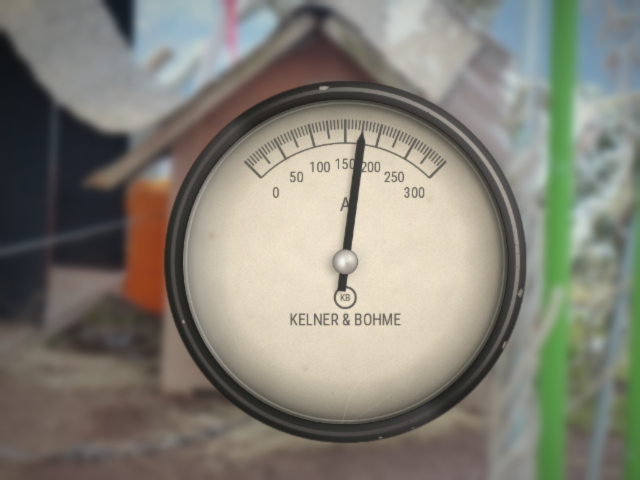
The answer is 175 A
